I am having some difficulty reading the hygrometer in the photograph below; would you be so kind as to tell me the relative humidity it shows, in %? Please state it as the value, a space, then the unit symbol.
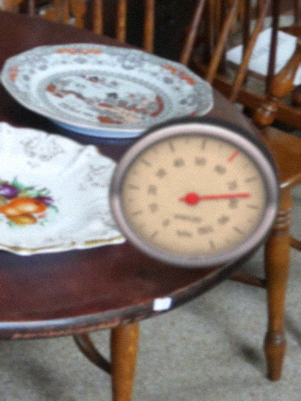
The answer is 75 %
